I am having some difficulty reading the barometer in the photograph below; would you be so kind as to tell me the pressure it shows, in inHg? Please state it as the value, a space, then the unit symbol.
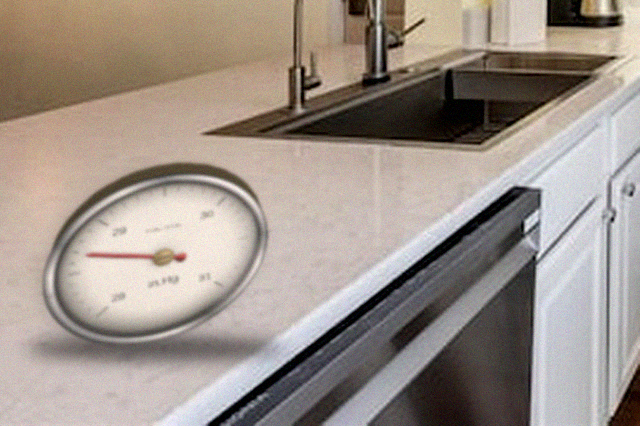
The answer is 28.7 inHg
